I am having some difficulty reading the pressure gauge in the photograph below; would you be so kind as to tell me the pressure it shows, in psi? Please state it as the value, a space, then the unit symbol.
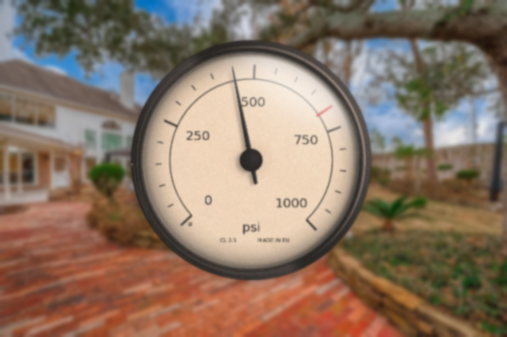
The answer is 450 psi
